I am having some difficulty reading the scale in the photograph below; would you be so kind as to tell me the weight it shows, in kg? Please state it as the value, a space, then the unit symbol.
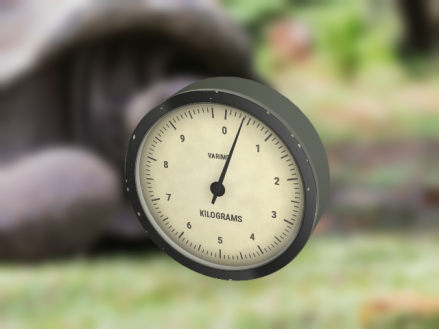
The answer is 0.4 kg
